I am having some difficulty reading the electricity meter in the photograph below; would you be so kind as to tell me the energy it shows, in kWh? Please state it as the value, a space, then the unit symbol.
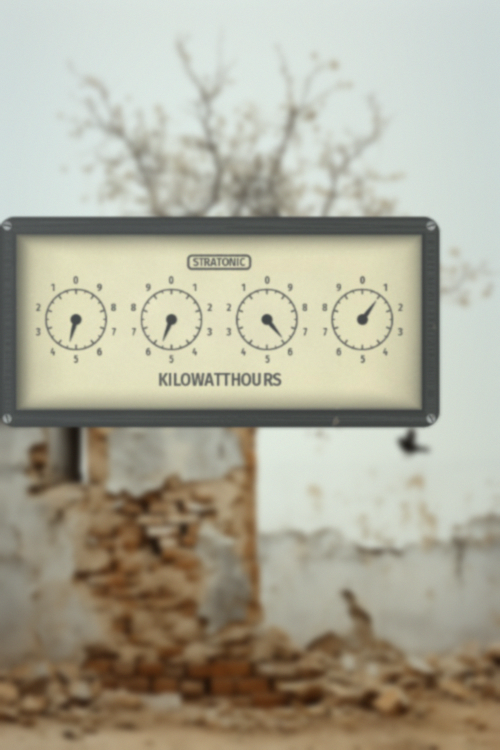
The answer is 4561 kWh
